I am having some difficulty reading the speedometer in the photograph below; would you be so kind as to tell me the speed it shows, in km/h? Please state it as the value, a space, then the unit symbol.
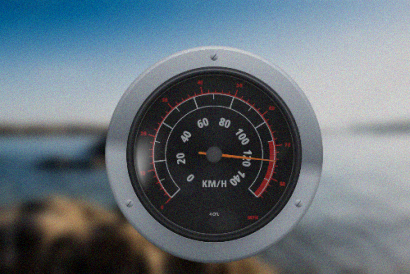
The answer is 120 km/h
